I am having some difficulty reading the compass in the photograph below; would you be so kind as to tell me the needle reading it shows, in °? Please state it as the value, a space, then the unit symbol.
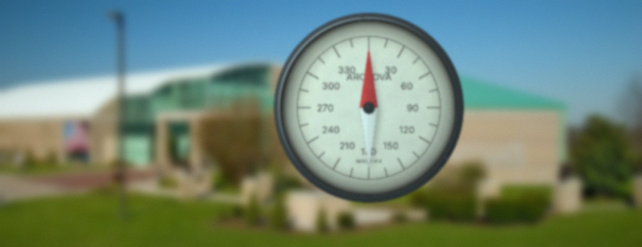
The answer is 0 °
